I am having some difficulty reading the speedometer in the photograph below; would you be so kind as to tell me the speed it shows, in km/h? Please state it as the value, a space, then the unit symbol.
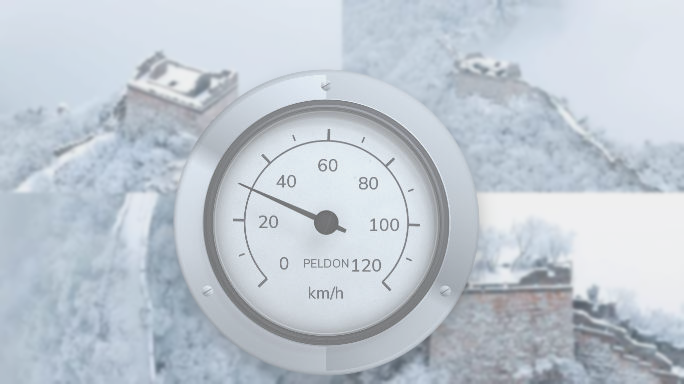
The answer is 30 km/h
